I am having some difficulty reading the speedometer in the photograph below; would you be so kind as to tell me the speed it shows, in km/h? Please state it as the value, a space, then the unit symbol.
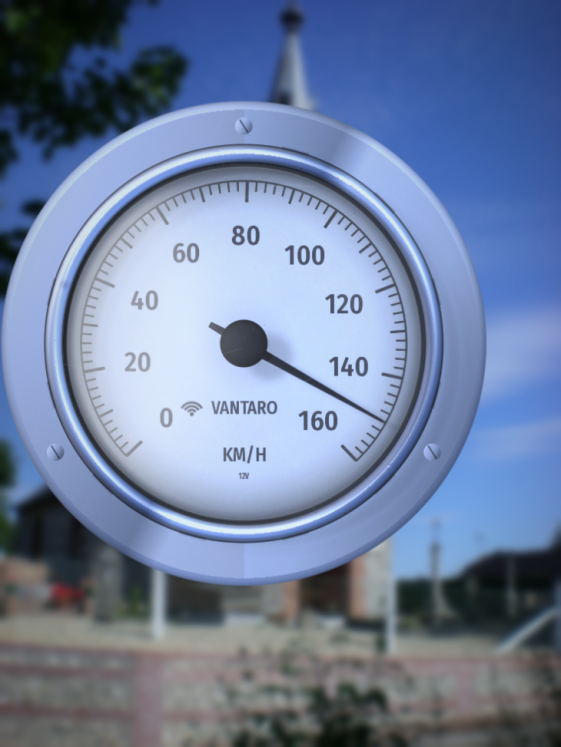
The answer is 150 km/h
